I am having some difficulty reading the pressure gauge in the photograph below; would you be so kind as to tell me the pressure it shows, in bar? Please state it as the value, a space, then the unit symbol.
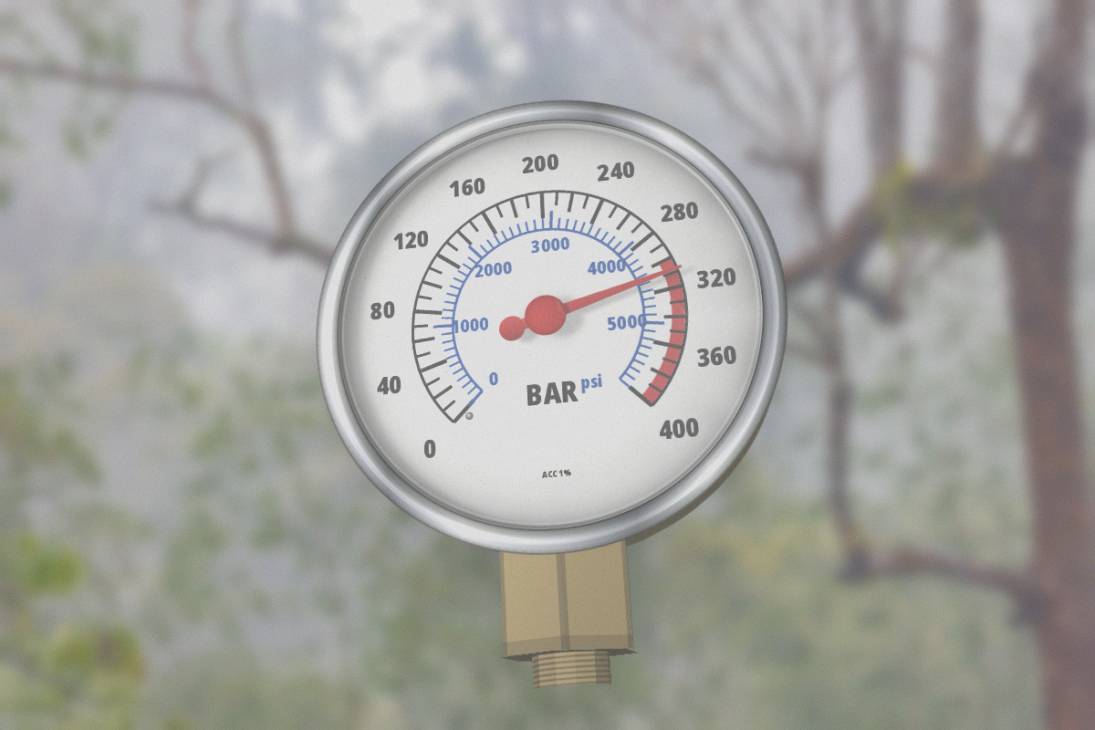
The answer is 310 bar
